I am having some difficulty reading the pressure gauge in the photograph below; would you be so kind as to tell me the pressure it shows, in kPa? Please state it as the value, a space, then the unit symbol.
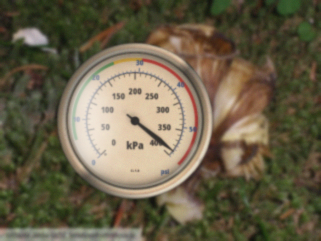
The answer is 390 kPa
